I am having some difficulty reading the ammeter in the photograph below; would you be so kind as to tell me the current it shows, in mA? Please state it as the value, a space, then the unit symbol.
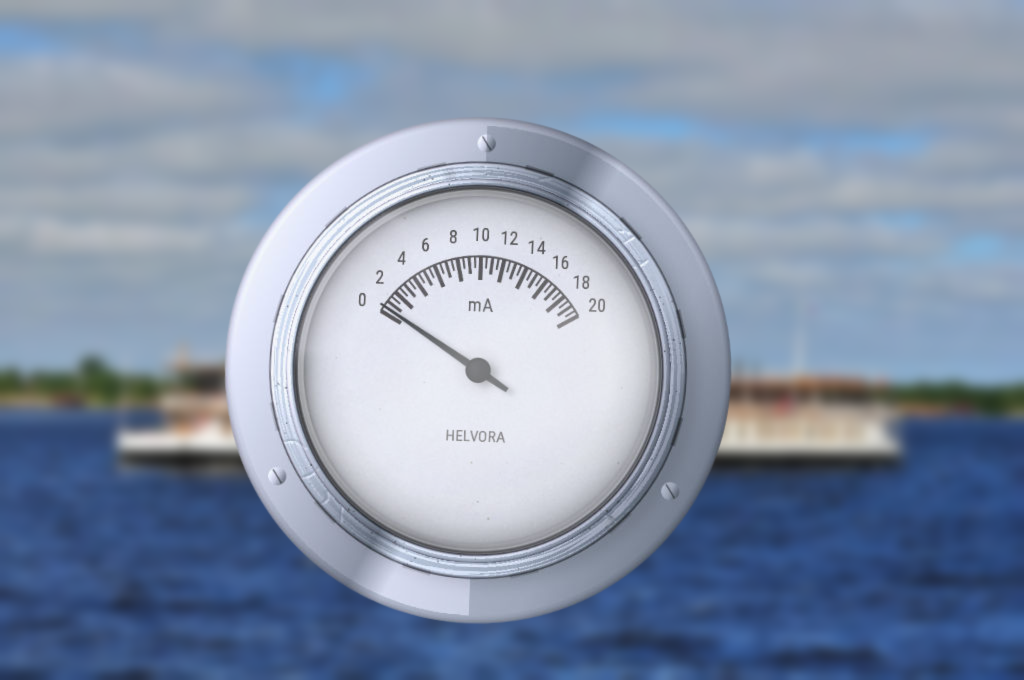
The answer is 0.5 mA
